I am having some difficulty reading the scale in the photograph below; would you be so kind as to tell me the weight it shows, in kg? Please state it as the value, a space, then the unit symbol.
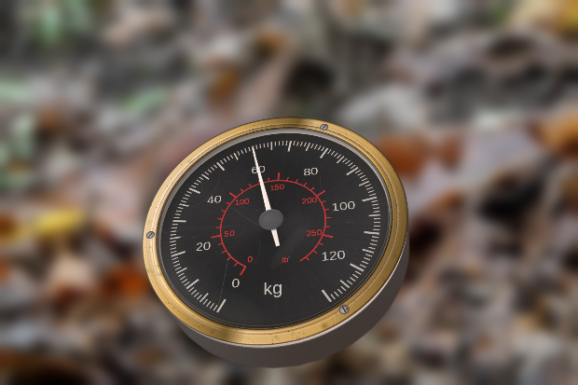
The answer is 60 kg
